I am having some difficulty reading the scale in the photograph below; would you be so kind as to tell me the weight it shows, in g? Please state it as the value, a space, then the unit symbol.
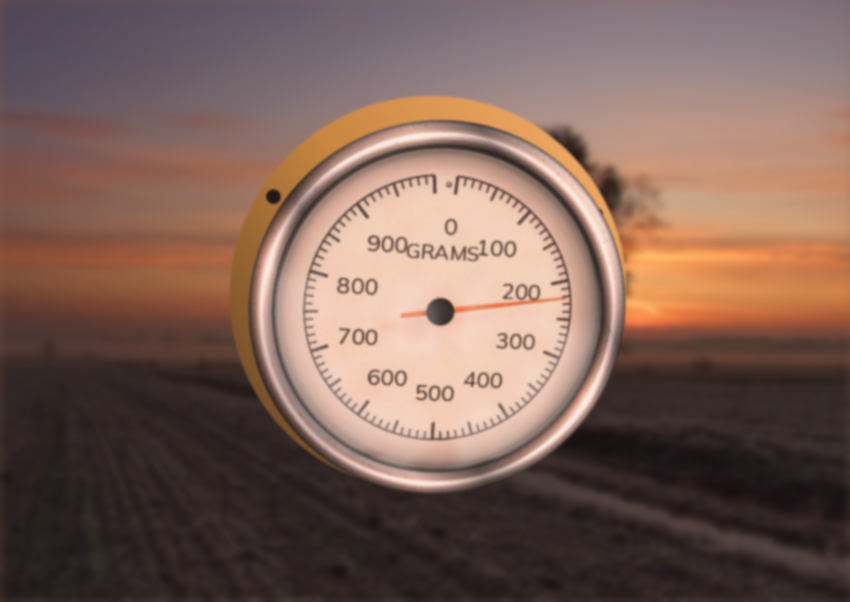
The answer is 220 g
